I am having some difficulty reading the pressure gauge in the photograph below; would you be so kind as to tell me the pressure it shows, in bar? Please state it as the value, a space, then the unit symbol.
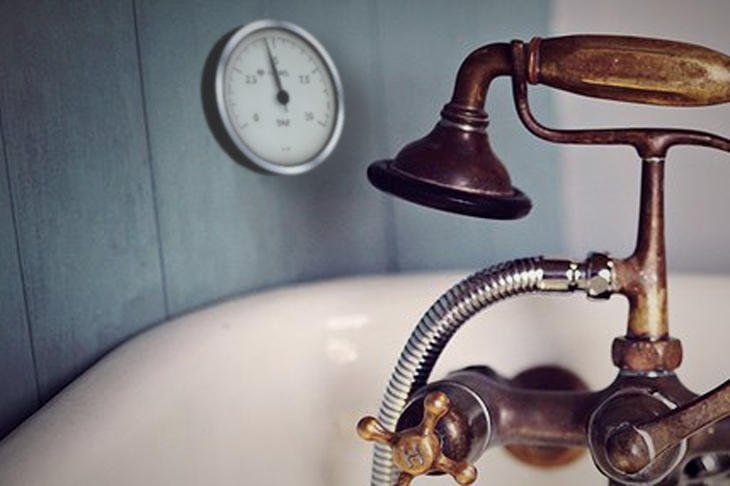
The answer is 4.5 bar
